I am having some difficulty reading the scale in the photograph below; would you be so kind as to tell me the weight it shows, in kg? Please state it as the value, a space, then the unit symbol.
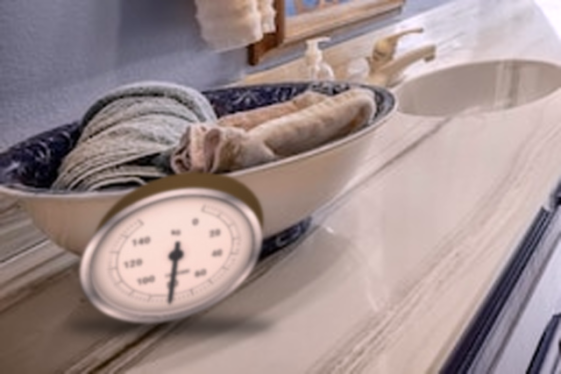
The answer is 80 kg
